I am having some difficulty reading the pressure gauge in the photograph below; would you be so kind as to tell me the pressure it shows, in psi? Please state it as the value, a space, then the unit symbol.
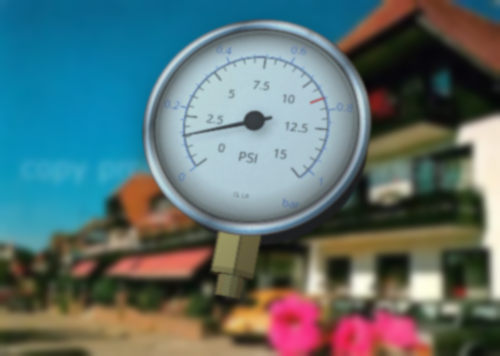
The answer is 1.5 psi
